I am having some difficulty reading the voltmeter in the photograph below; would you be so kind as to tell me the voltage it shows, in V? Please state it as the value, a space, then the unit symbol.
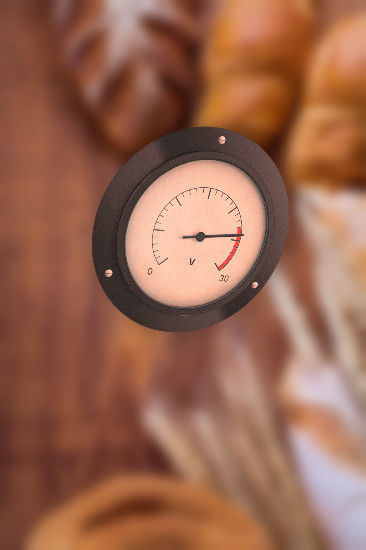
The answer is 24 V
